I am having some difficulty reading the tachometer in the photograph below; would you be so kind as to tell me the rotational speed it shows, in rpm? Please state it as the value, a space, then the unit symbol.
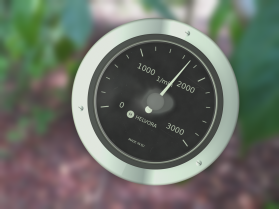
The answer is 1700 rpm
